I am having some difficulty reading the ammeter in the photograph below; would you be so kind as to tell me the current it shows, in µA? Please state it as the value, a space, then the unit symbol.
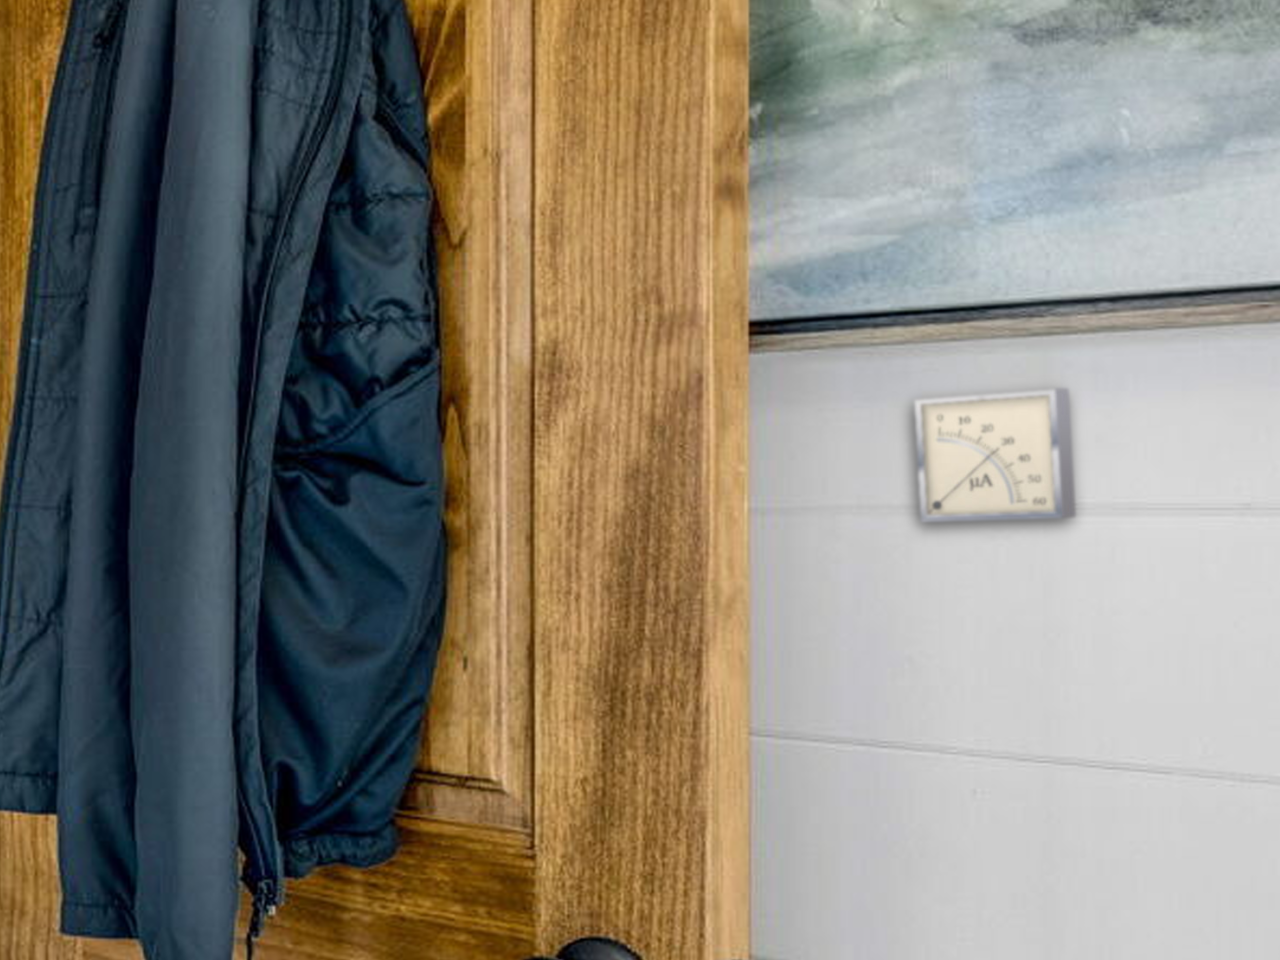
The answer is 30 µA
